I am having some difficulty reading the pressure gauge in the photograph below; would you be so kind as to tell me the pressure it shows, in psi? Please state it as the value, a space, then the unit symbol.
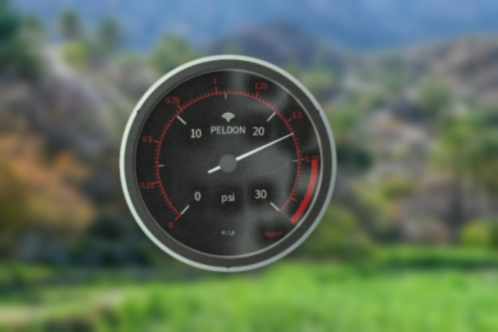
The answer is 22.5 psi
